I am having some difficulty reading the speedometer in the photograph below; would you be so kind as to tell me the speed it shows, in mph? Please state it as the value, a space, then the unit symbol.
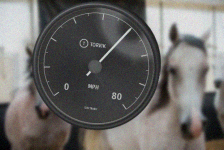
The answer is 50 mph
